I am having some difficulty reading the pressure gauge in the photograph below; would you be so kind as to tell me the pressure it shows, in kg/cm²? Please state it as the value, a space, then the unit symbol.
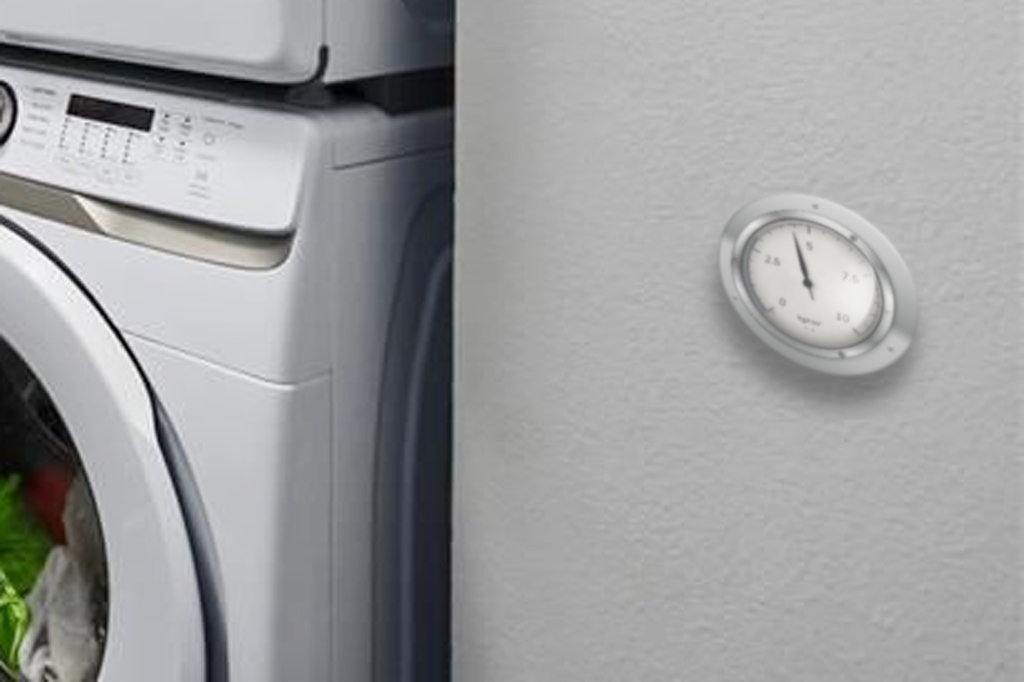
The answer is 4.5 kg/cm²
